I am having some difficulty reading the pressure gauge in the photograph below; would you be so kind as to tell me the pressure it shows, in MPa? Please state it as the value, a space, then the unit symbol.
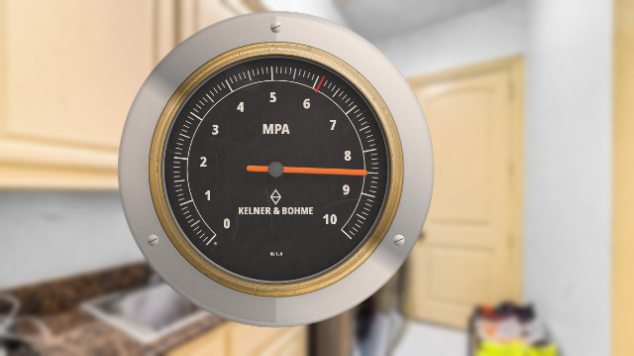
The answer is 8.5 MPa
